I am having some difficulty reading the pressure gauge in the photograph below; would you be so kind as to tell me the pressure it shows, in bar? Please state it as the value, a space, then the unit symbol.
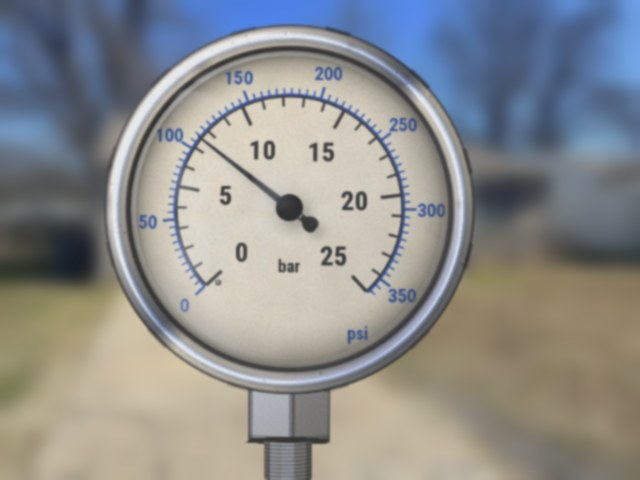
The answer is 7.5 bar
